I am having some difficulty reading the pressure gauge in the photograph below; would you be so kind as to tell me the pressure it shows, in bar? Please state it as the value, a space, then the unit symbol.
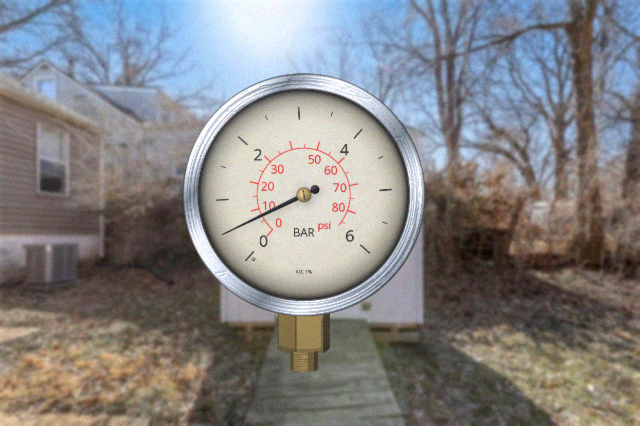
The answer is 0.5 bar
